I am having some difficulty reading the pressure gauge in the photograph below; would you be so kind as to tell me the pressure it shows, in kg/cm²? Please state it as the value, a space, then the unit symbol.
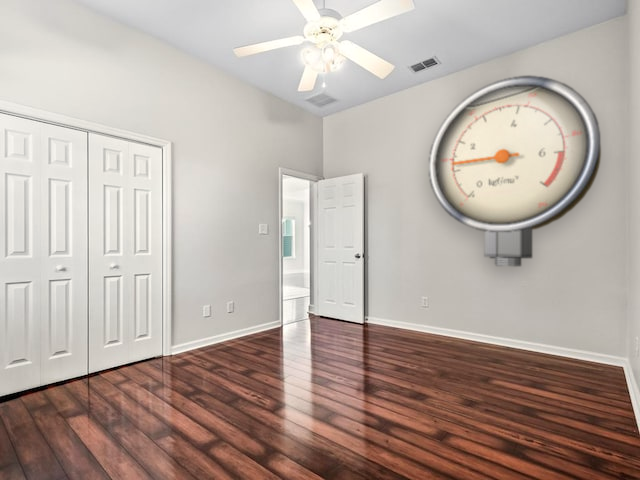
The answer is 1.25 kg/cm²
